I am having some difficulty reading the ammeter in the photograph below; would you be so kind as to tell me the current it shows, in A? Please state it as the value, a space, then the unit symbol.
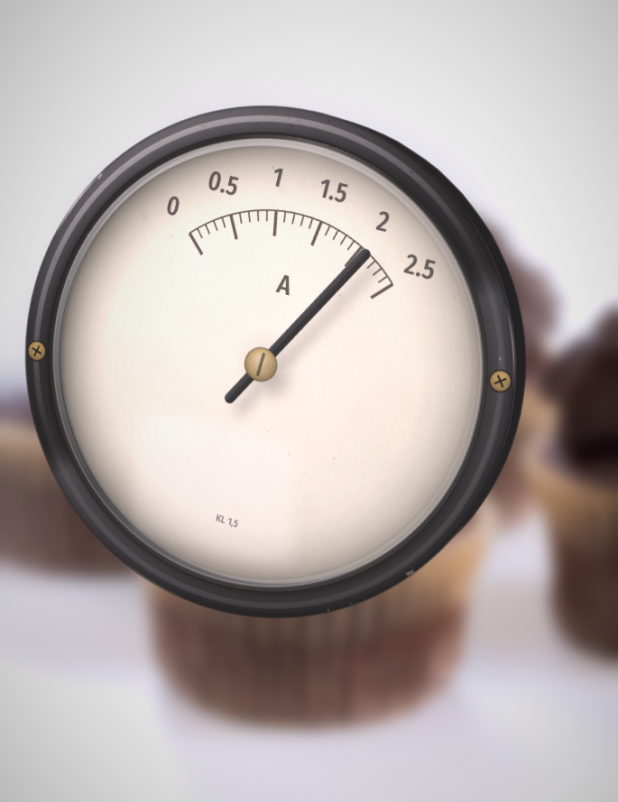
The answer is 2.1 A
